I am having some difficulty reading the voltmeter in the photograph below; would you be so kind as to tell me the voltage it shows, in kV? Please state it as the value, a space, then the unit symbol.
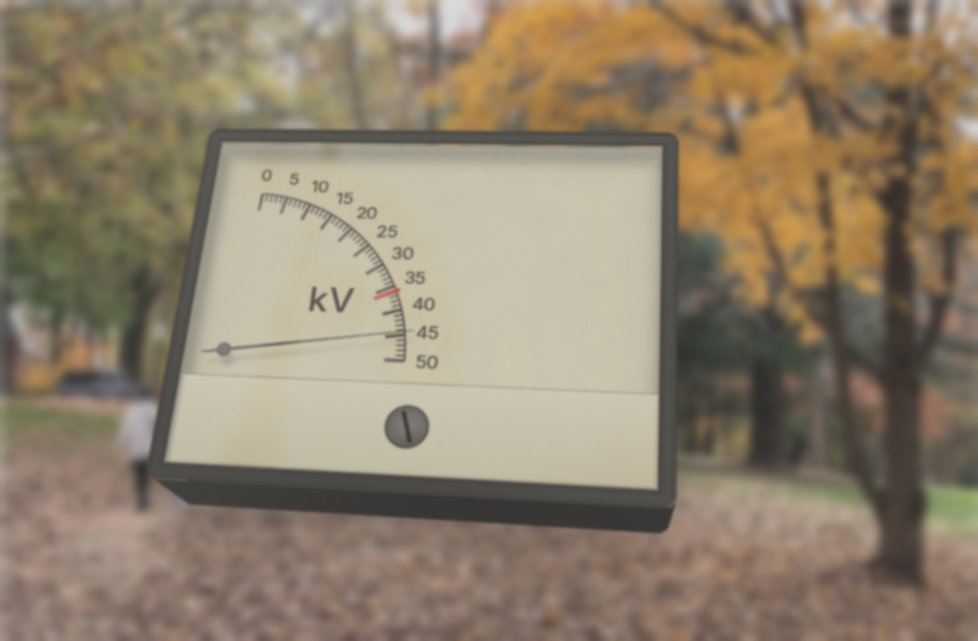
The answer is 45 kV
